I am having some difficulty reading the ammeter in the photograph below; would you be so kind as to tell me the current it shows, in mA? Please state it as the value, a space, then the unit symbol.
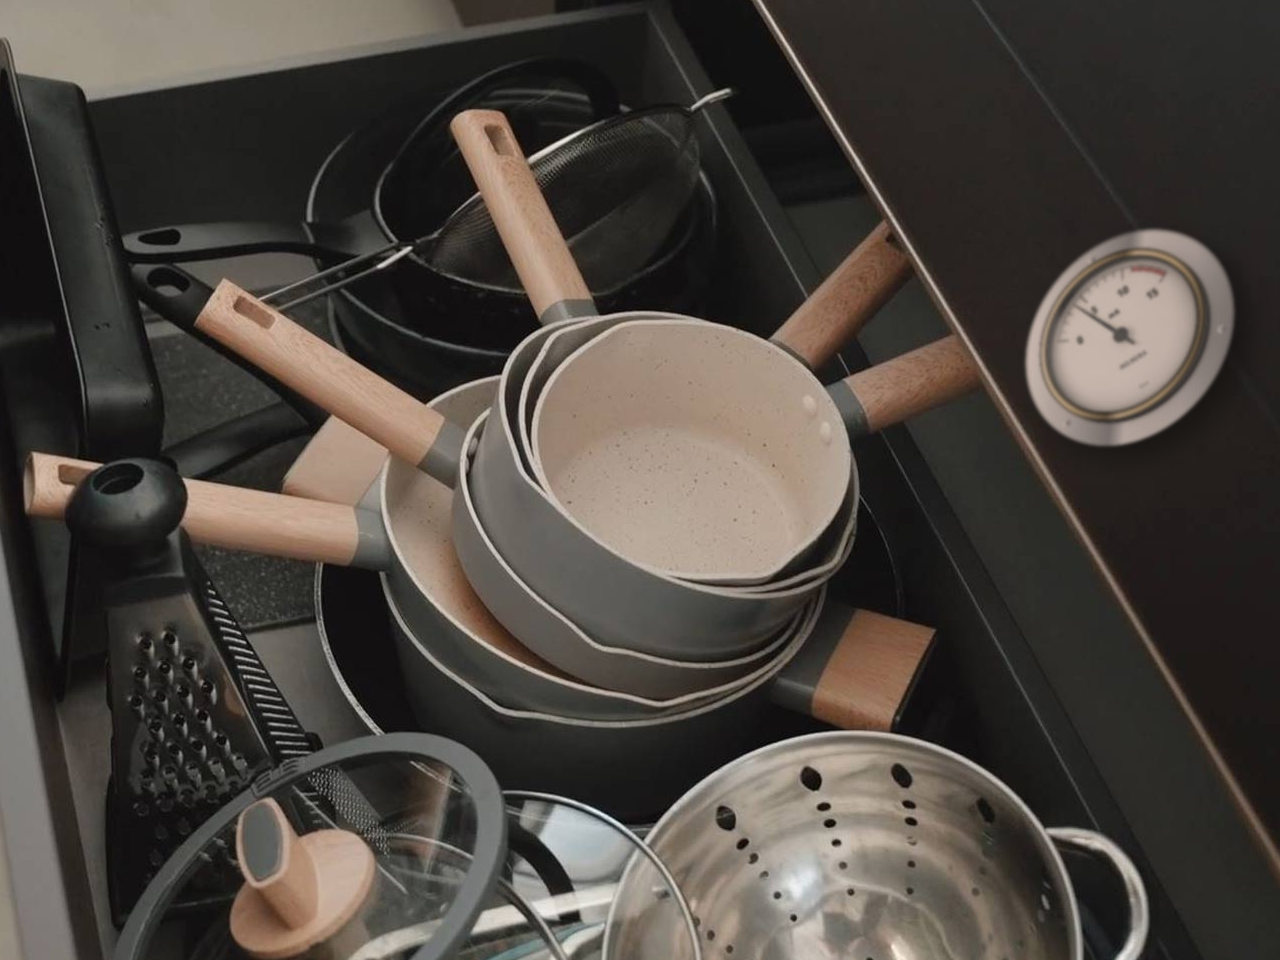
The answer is 4 mA
